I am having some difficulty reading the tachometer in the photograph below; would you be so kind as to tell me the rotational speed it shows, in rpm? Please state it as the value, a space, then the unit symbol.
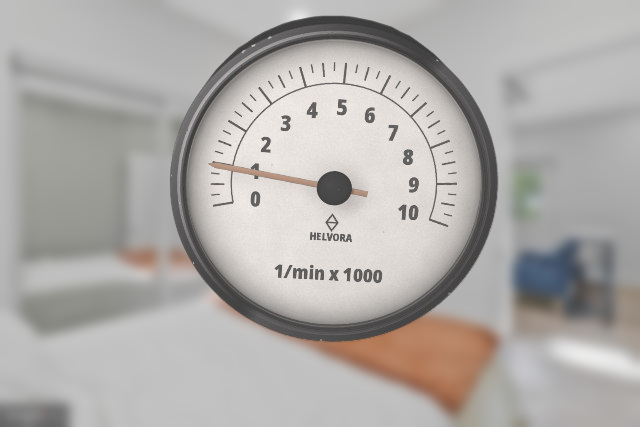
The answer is 1000 rpm
